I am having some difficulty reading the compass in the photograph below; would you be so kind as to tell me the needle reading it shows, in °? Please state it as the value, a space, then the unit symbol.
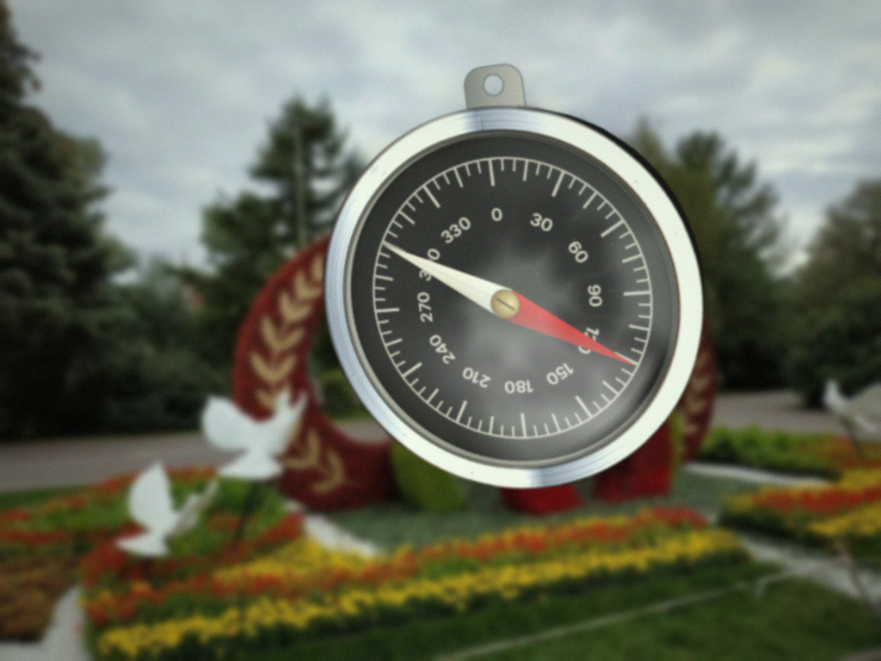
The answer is 120 °
